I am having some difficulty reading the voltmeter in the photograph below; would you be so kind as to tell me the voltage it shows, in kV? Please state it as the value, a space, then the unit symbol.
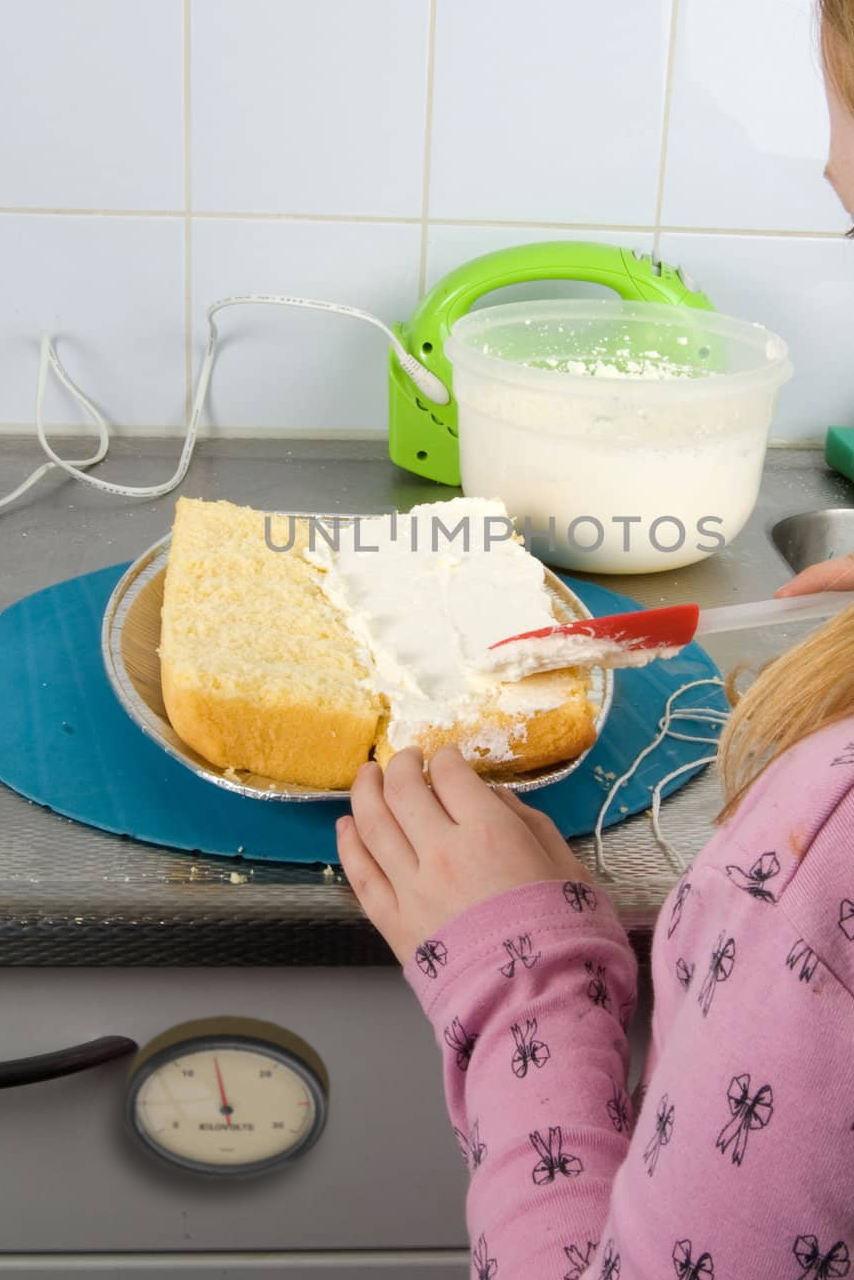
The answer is 14 kV
